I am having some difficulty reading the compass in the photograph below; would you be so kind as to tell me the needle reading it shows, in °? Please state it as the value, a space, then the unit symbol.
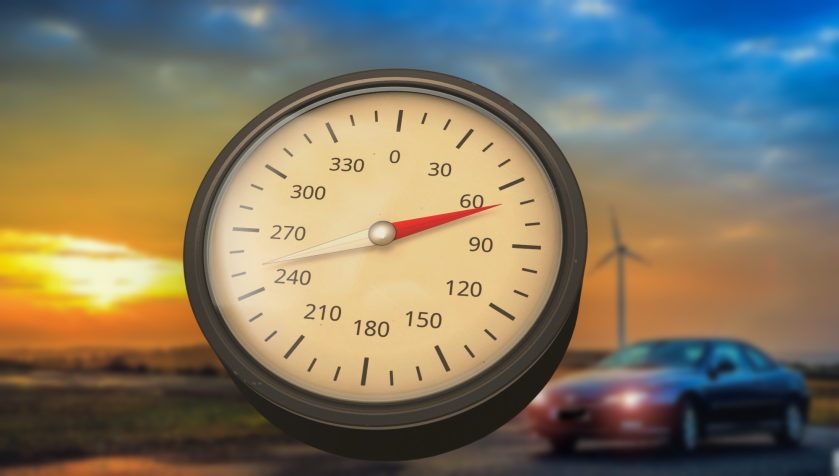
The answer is 70 °
